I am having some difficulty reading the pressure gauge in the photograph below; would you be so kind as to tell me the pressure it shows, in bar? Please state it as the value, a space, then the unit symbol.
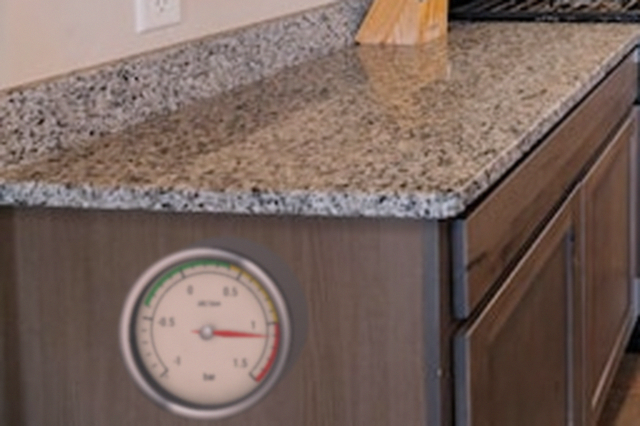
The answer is 1.1 bar
